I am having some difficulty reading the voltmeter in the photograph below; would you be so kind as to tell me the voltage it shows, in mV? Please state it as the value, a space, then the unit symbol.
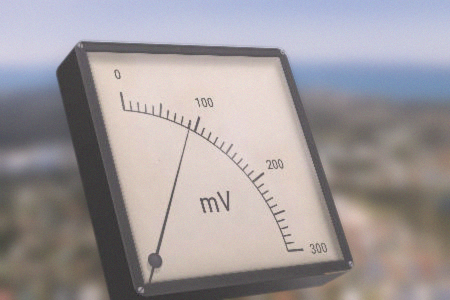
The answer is 90 mV
